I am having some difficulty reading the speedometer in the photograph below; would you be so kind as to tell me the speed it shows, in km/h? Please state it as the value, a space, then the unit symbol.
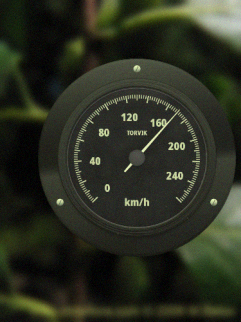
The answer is 170 km/h
